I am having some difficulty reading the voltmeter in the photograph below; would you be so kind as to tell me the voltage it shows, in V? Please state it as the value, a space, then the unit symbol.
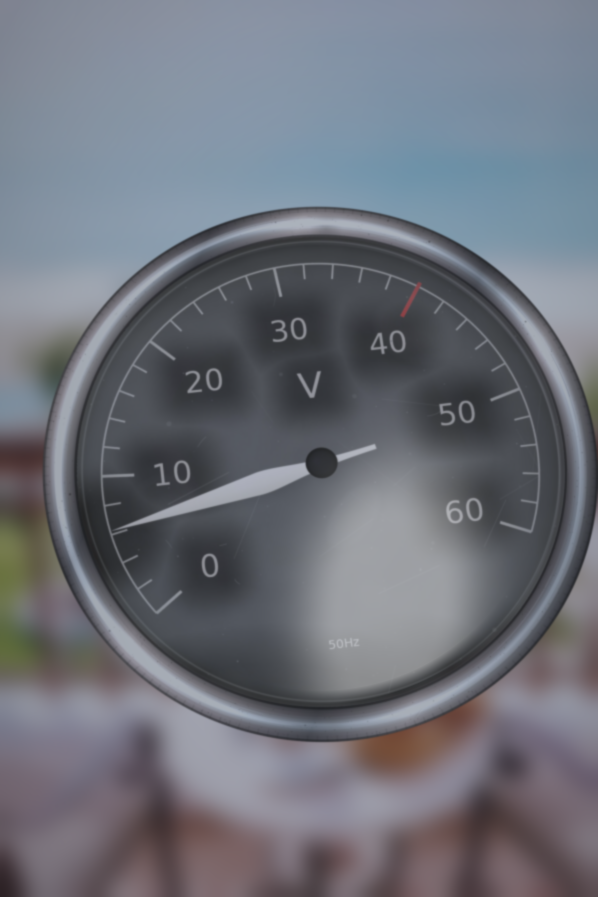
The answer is 6 V
